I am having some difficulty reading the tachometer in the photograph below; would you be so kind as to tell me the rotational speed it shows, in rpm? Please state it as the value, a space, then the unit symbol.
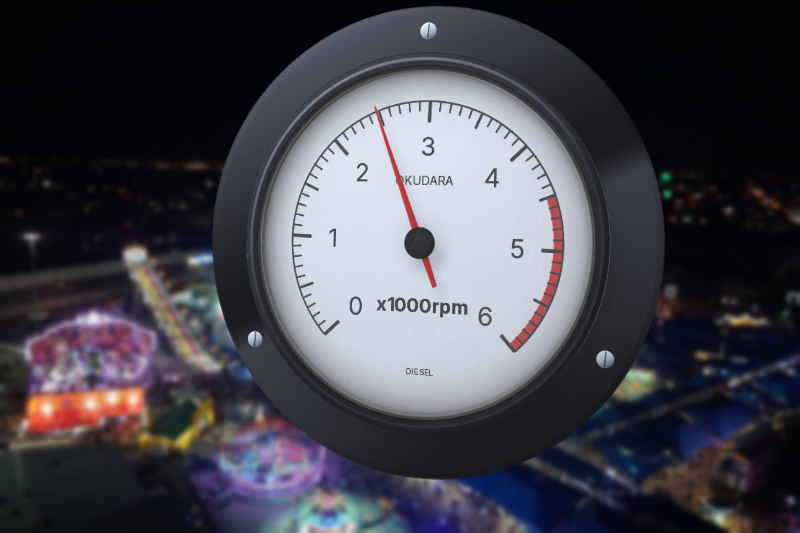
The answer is 2500 rpm
